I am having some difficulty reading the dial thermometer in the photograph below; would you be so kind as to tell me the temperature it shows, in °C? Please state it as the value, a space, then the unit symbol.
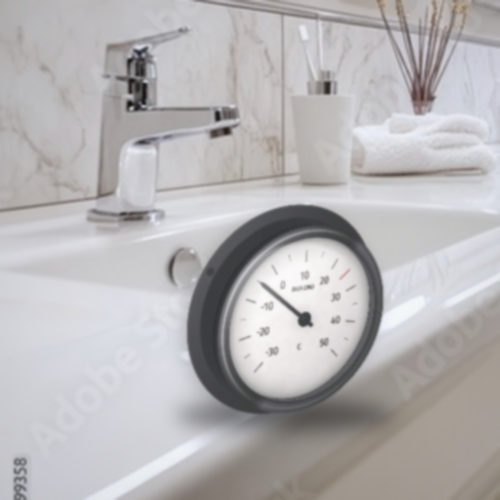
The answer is -5 °C
